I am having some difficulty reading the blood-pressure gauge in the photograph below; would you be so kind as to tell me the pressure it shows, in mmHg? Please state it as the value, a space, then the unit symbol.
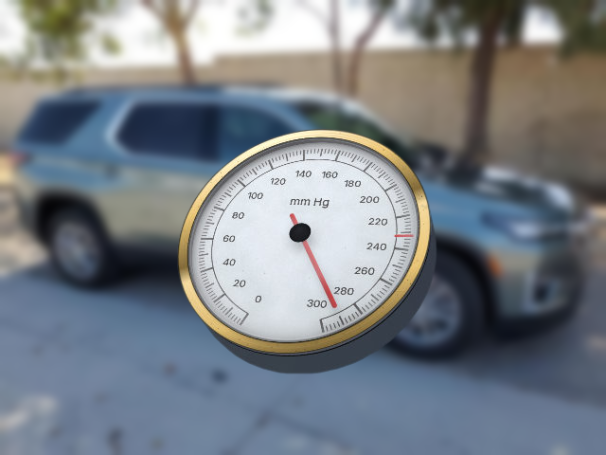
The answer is 290 mmHg
